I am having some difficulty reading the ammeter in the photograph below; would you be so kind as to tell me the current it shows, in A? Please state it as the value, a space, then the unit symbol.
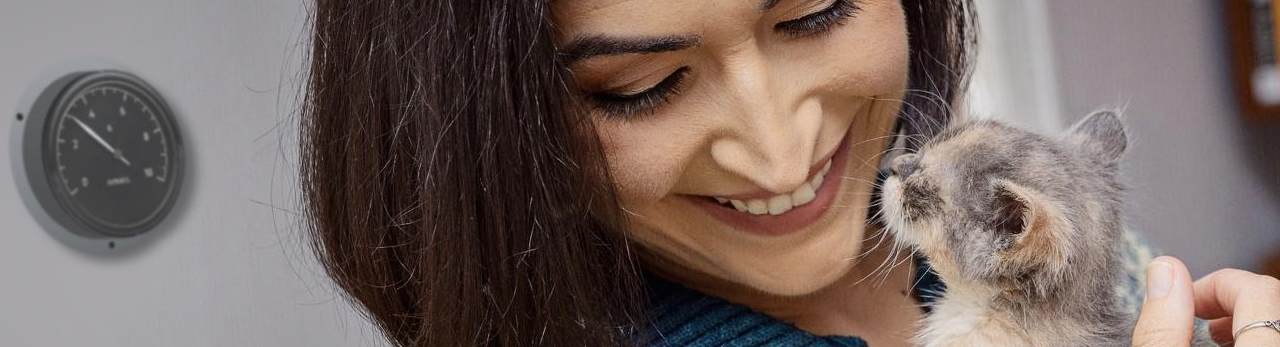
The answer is 3 A
